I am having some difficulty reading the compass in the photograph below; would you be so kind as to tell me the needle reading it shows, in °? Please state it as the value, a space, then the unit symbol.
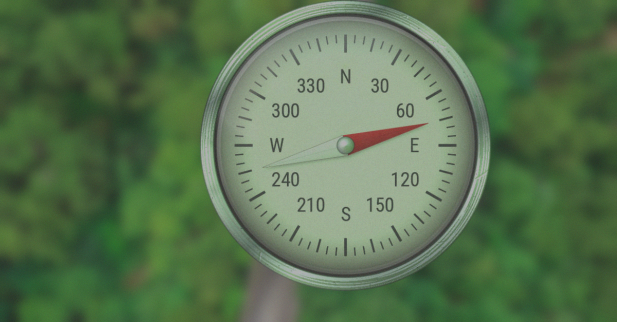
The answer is 75 °
